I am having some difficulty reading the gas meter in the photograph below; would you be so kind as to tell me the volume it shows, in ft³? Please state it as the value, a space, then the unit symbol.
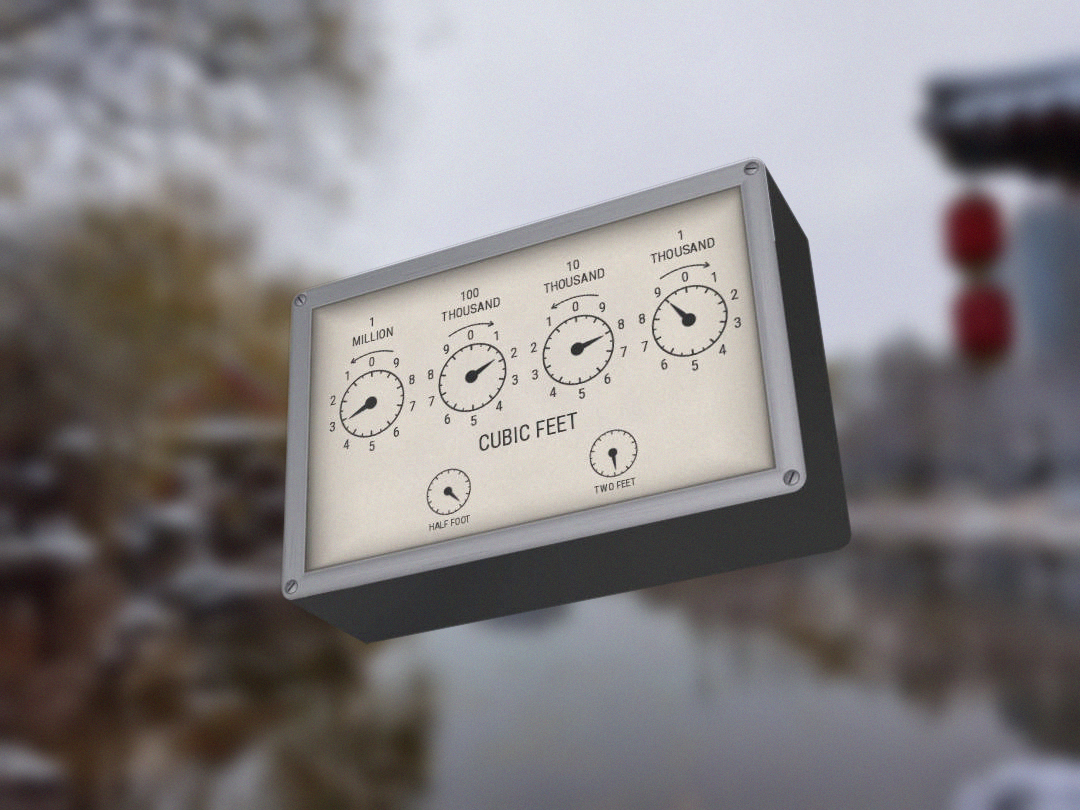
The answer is 317900 ft³
